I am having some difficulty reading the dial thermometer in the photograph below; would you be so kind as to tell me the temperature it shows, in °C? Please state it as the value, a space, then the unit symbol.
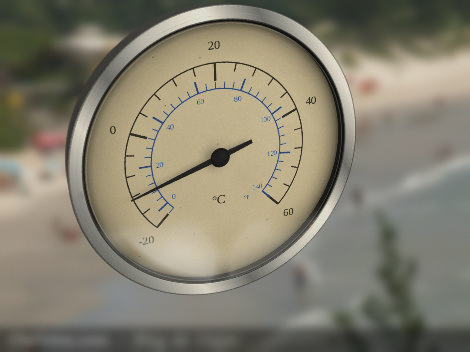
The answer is -12 °C
